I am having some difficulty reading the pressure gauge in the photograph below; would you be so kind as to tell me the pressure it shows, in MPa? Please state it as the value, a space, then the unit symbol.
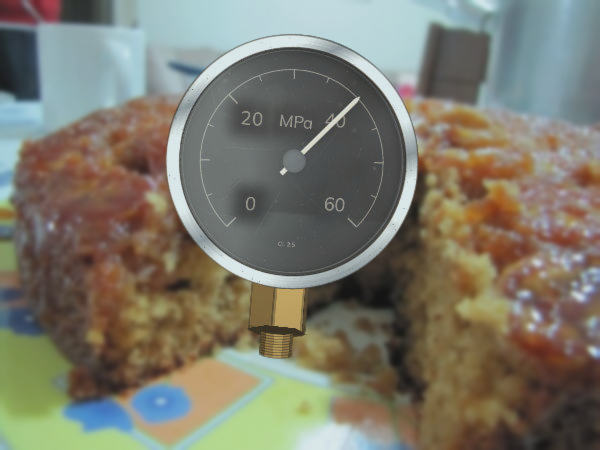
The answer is 40 MPa
